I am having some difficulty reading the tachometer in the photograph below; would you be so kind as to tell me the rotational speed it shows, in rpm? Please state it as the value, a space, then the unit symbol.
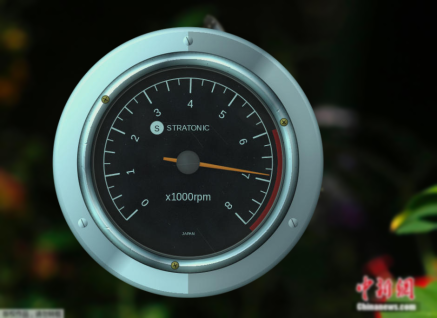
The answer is 6875 rpm
